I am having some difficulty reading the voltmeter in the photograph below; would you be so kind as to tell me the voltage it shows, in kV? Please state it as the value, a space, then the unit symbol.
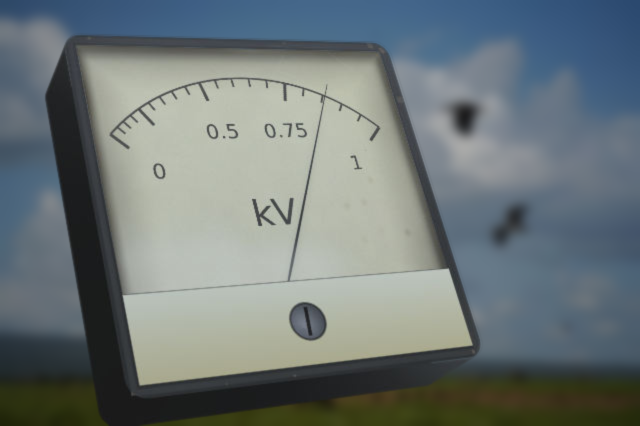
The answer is 0.85 kV
